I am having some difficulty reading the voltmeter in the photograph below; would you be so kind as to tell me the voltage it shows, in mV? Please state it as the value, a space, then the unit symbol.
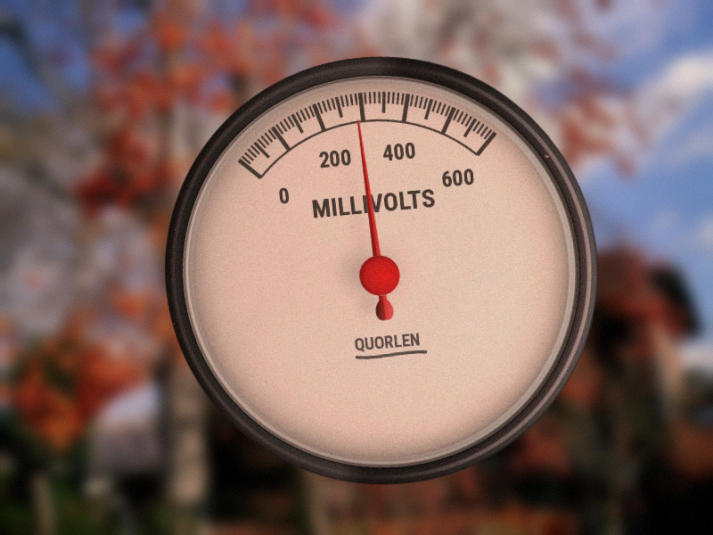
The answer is 290 mV
